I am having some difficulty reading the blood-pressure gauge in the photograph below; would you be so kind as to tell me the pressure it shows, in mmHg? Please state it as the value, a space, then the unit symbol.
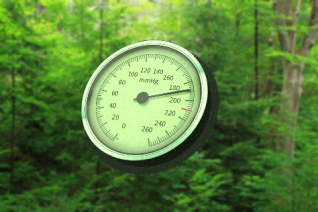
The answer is 190 mmHg
